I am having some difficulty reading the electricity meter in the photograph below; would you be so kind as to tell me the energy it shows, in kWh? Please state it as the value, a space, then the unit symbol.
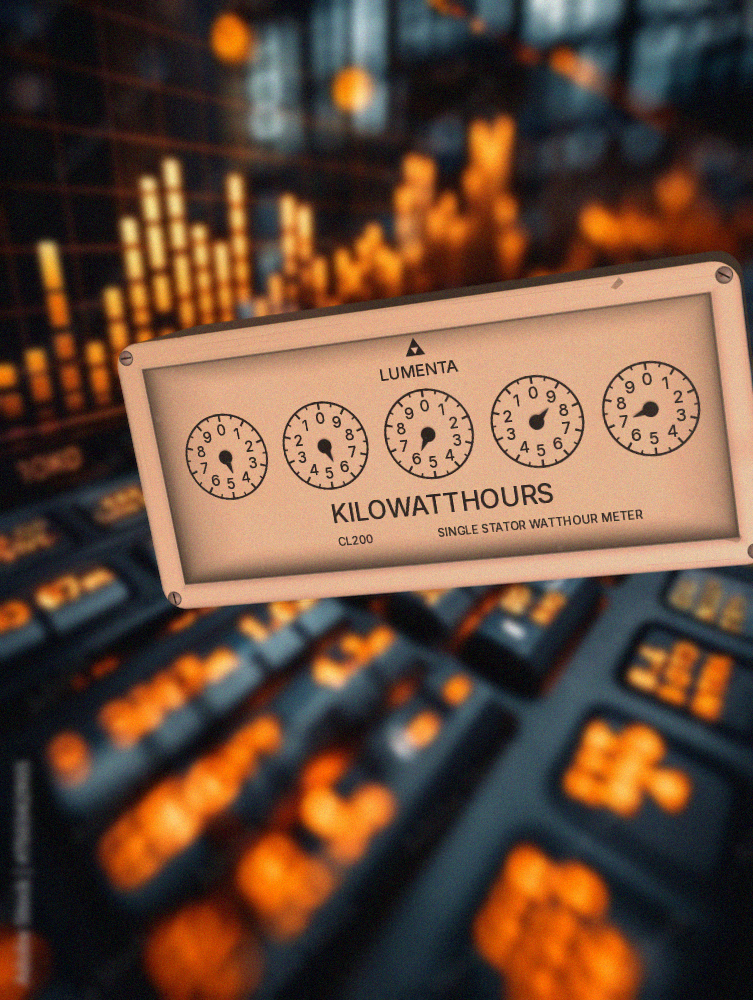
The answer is 45587 kWh
